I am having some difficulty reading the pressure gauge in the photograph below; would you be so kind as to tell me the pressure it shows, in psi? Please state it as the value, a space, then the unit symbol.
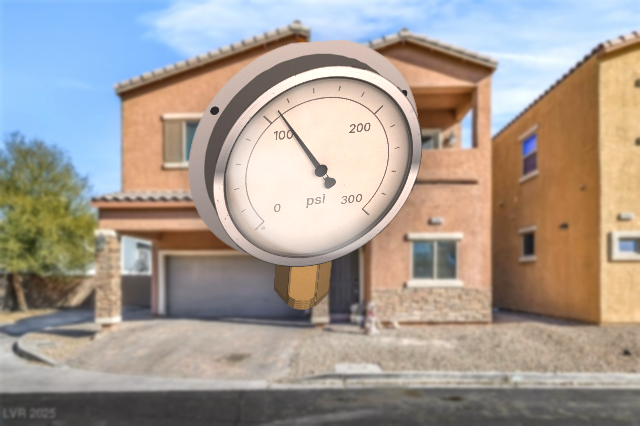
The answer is 110 psi
